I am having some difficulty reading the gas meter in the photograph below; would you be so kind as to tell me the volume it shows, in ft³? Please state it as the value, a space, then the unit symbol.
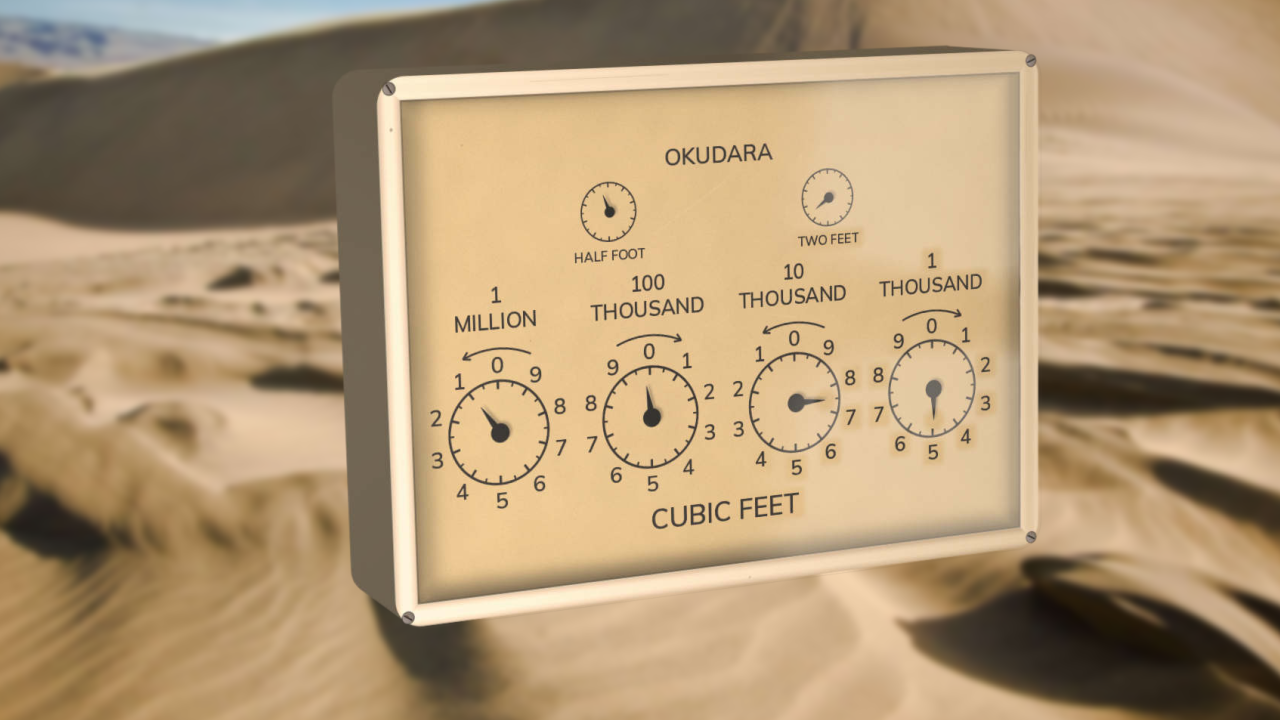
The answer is 97500 ft³
